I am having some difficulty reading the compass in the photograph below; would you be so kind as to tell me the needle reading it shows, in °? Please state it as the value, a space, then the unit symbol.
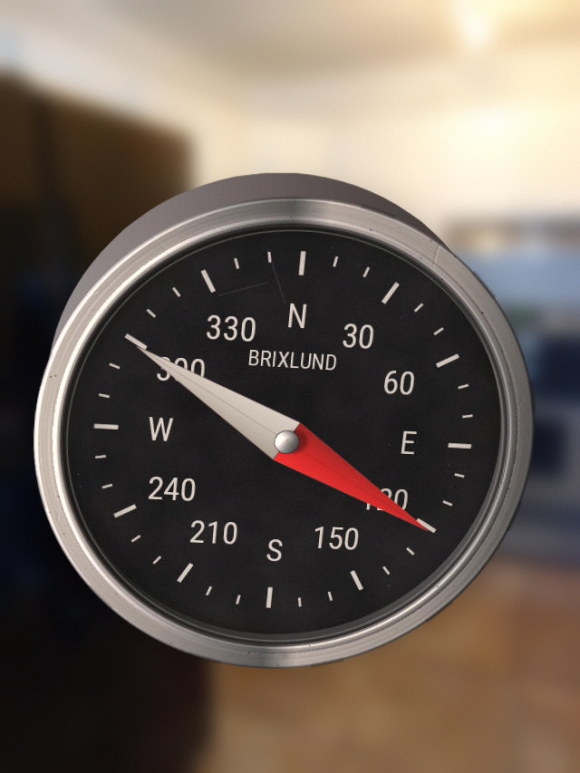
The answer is 120 °
